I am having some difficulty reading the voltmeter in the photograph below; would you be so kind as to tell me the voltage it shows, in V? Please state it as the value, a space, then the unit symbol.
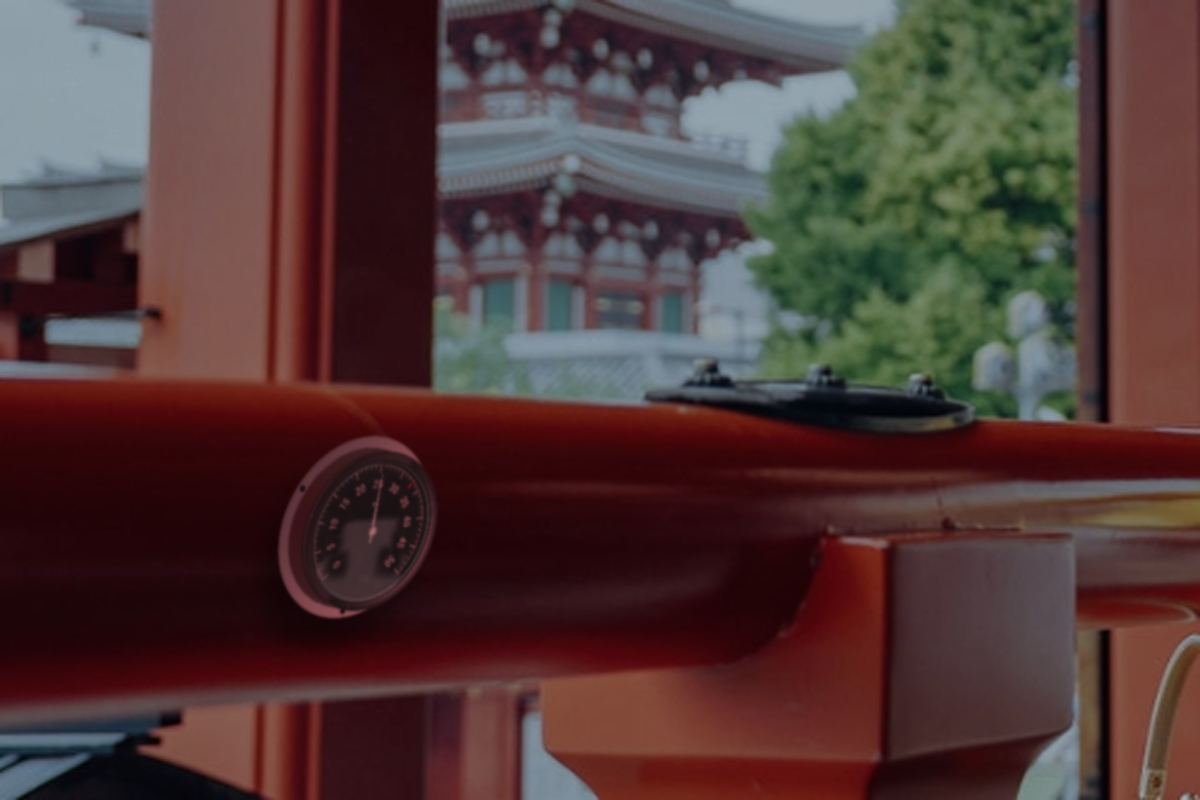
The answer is 25 V
